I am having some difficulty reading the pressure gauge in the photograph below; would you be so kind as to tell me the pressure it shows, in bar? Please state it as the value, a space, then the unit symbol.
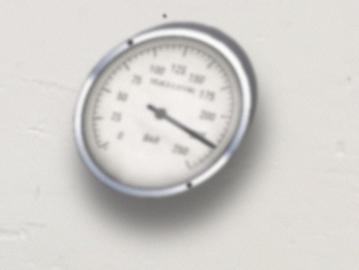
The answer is 225 bar
